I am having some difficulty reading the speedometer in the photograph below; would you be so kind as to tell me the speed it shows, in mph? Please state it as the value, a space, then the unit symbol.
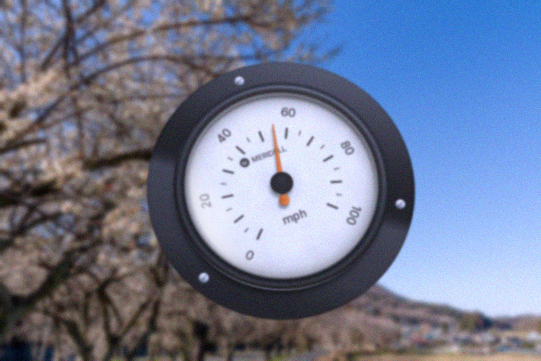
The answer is 55 mph
